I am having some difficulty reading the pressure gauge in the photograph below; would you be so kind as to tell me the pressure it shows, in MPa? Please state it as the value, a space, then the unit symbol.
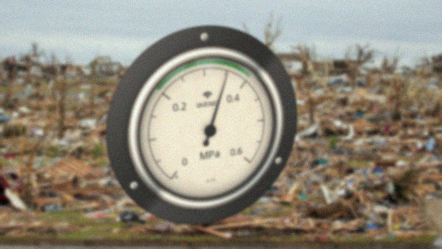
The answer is 0.35 MPa
